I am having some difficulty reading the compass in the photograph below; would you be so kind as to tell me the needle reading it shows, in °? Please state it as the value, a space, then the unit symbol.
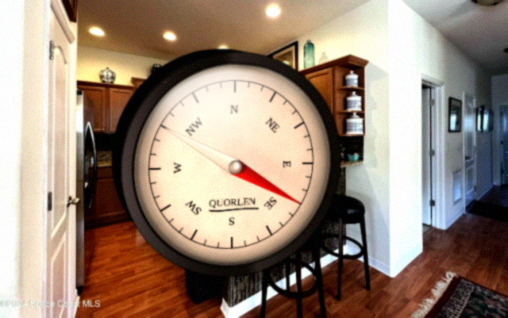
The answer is 120 °
